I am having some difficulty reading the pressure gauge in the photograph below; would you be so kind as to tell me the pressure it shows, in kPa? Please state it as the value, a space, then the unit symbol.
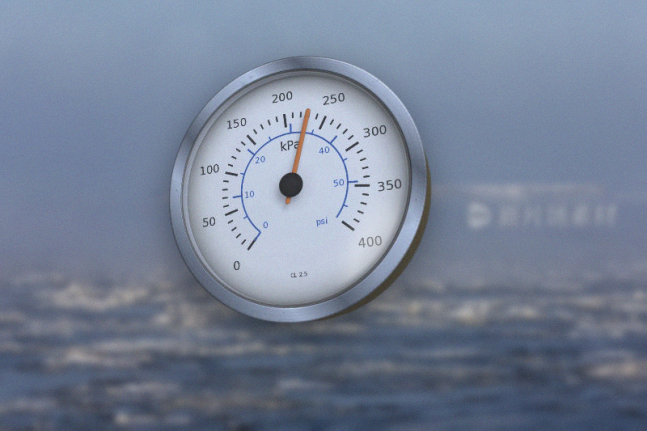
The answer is 230 kPa
